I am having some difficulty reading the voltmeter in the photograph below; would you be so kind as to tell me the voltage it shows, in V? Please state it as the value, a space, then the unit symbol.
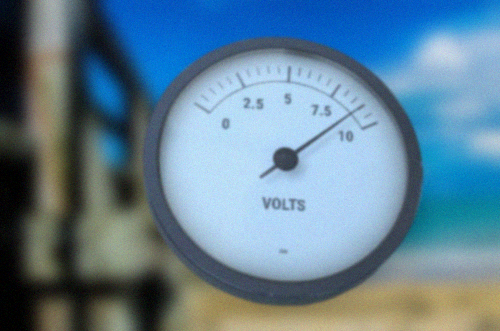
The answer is 9 V
